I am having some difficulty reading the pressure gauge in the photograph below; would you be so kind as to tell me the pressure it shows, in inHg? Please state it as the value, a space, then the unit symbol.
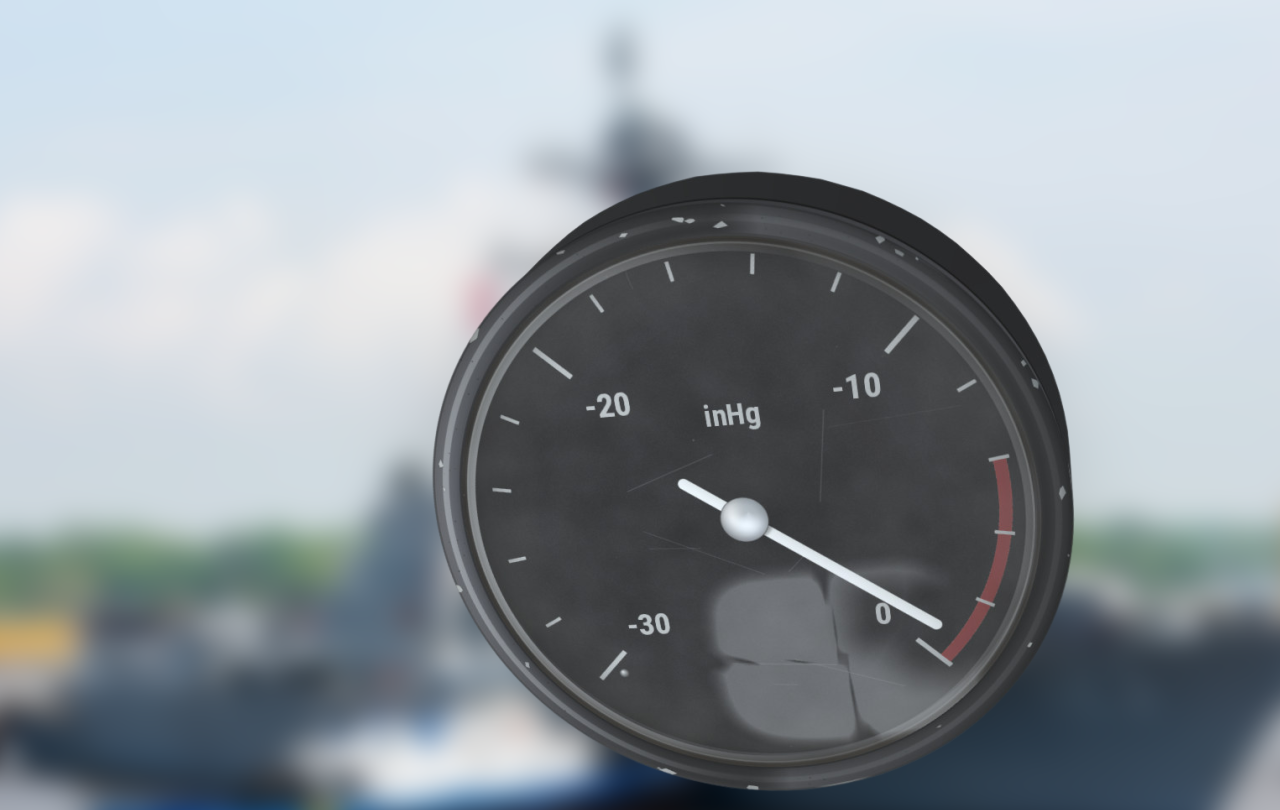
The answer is -1 inHg
